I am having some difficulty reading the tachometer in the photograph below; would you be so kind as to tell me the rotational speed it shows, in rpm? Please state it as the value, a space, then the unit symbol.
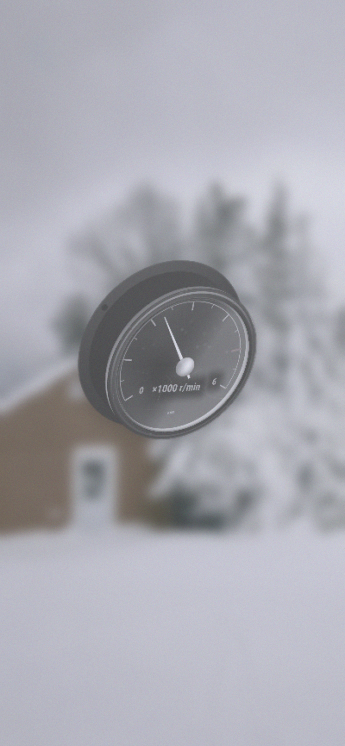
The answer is 2250 rpm
